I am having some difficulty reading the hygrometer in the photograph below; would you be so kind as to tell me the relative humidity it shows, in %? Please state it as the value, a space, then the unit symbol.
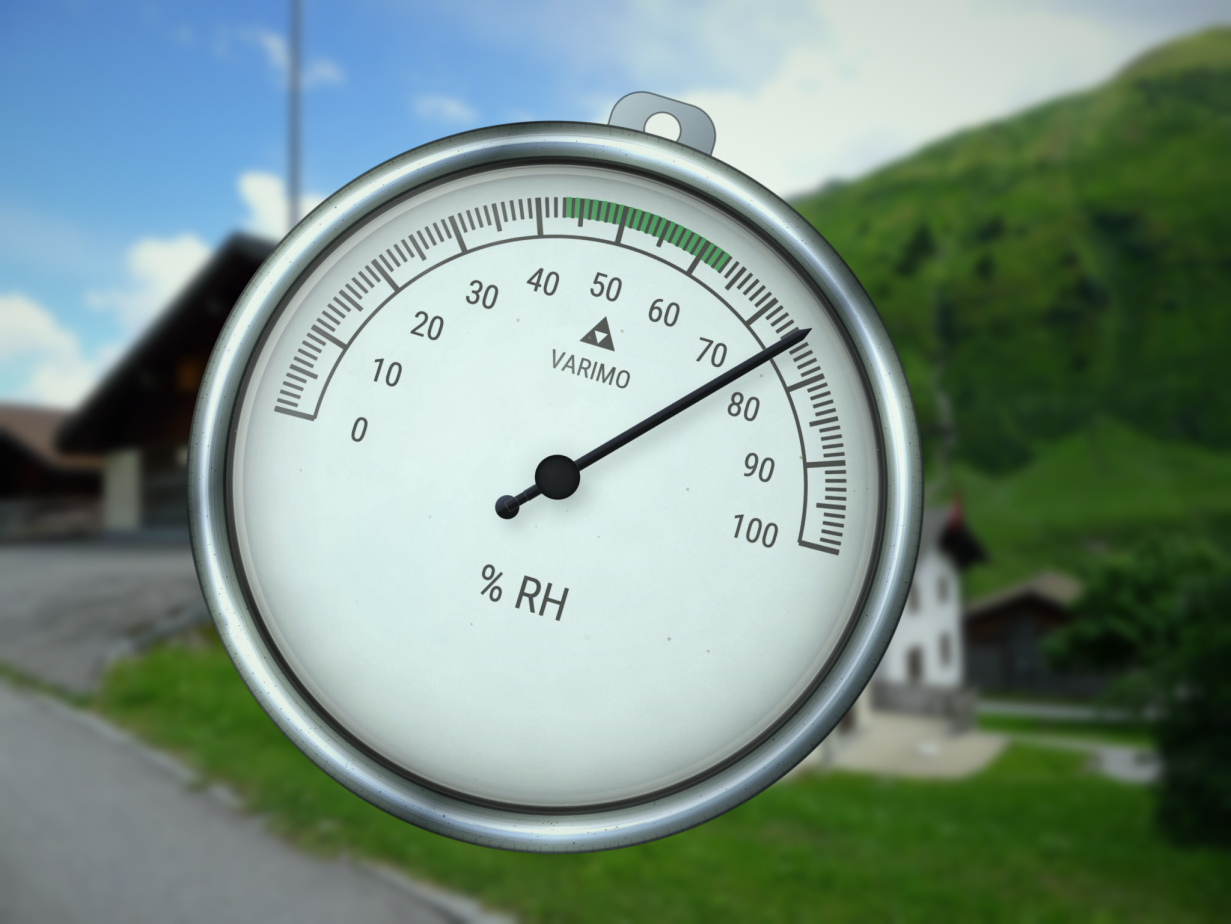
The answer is 75 %
